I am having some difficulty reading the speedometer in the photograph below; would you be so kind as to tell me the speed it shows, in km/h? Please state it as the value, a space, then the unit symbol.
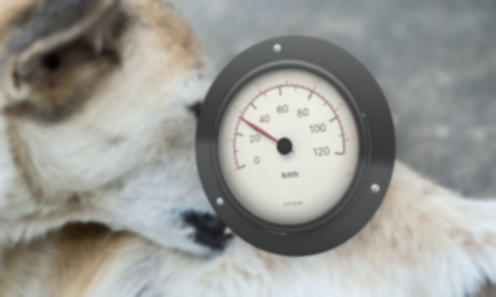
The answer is 30 km/h
